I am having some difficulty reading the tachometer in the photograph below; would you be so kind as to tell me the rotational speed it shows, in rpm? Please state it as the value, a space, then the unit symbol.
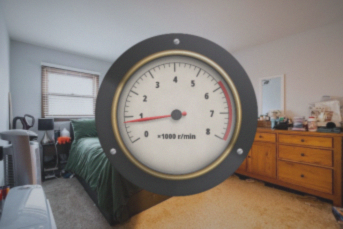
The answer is 800 rpm
